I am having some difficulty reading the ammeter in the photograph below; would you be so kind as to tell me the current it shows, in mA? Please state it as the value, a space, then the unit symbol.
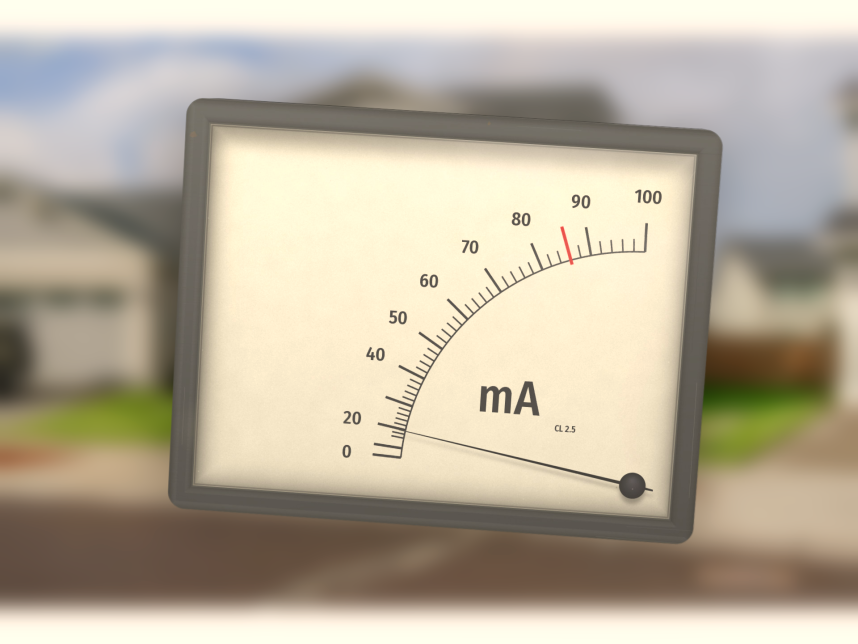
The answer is 20 mA
